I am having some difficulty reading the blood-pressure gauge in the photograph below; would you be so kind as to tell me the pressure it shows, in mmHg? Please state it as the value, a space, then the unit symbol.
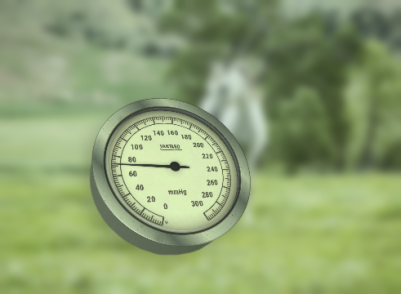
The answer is 70 mmHg
